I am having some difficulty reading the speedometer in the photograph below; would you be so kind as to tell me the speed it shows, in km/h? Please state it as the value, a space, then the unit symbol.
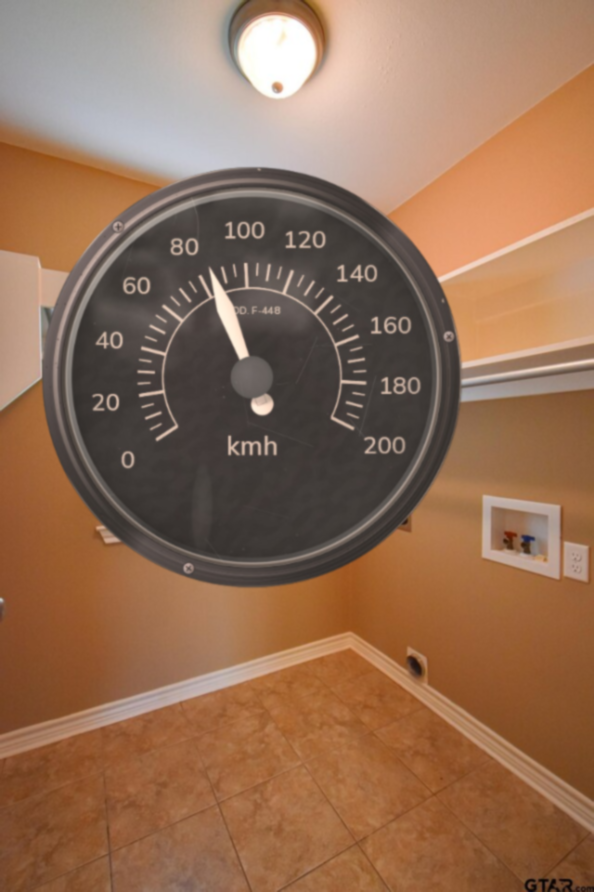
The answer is 85 km/h
